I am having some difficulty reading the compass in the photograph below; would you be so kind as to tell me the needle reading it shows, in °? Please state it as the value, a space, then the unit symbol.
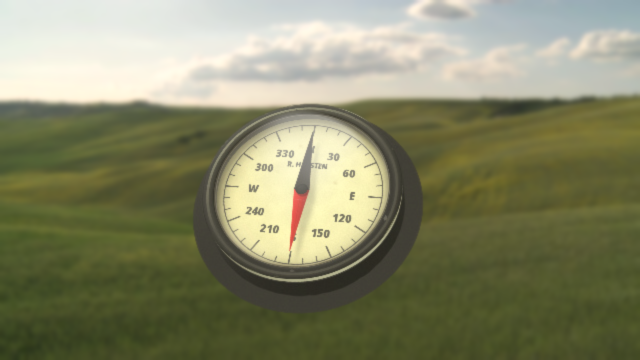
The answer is 180 °
